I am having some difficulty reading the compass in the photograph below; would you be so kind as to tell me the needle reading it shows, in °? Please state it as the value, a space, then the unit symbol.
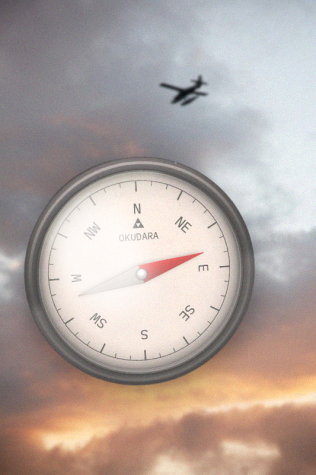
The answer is 75 °
